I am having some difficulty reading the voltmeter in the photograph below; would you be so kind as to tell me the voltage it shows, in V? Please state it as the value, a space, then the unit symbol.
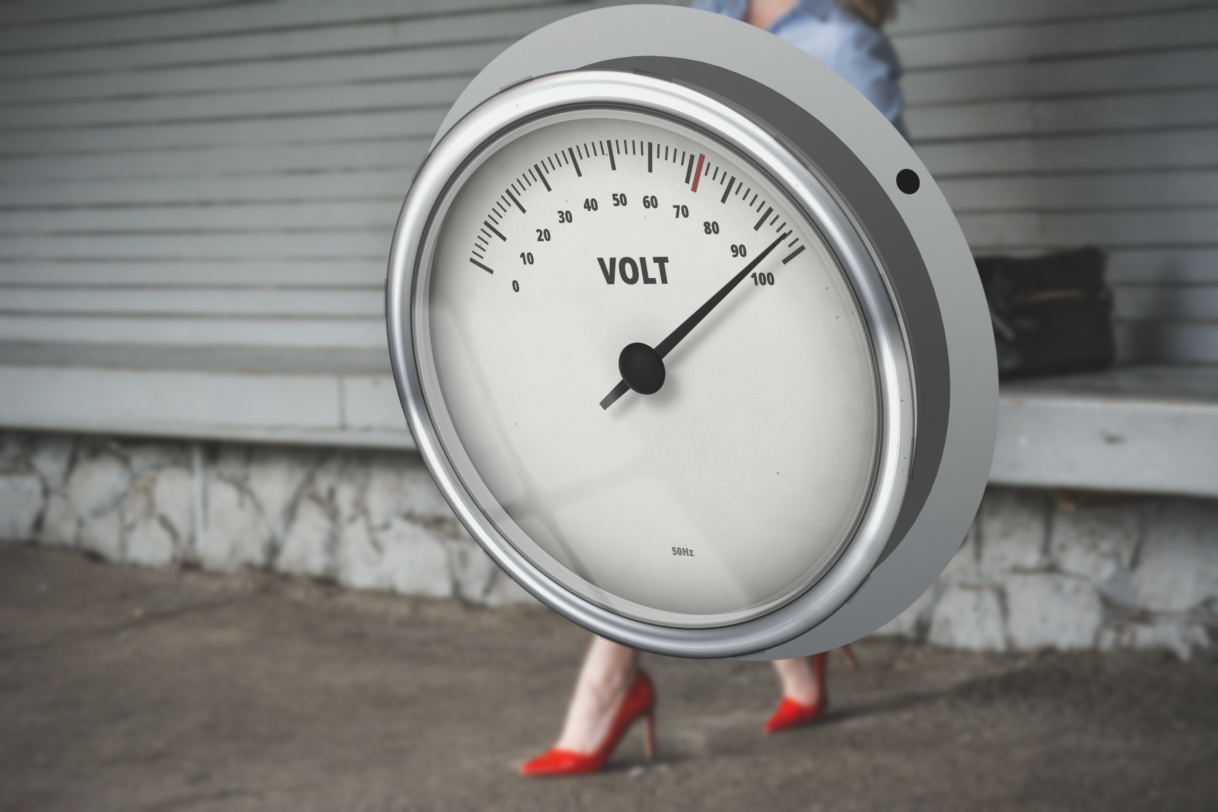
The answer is 96 V
